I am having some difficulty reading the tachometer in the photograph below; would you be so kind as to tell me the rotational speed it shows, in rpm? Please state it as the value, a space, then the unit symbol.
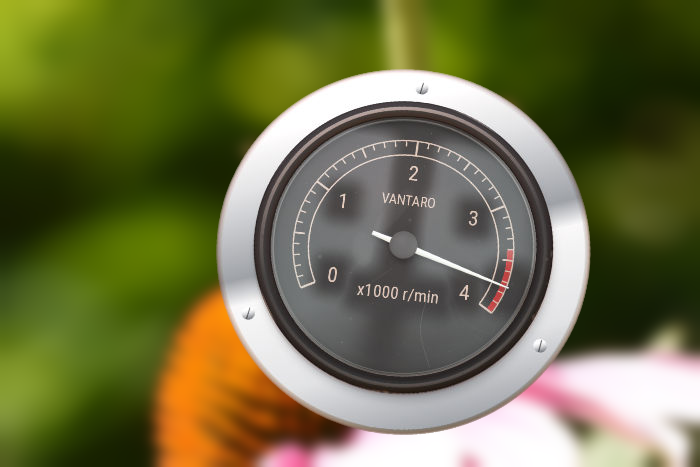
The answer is 3750 rpm
